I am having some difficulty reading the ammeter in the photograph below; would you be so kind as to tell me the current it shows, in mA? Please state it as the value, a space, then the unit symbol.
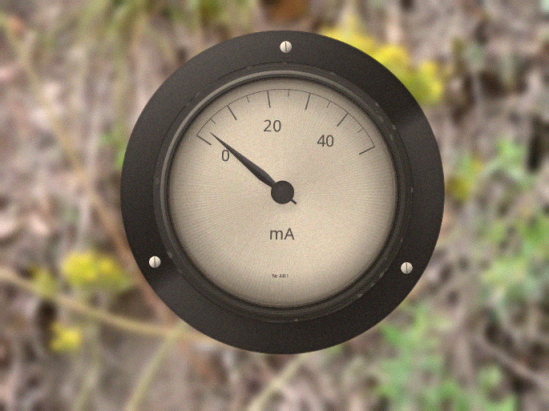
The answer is 2.5 mA
